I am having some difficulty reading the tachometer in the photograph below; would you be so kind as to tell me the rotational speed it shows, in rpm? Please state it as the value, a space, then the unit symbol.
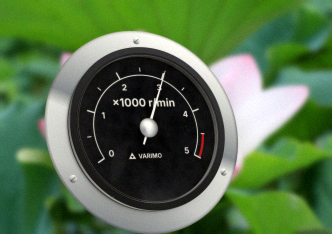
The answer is 3000 rpm
